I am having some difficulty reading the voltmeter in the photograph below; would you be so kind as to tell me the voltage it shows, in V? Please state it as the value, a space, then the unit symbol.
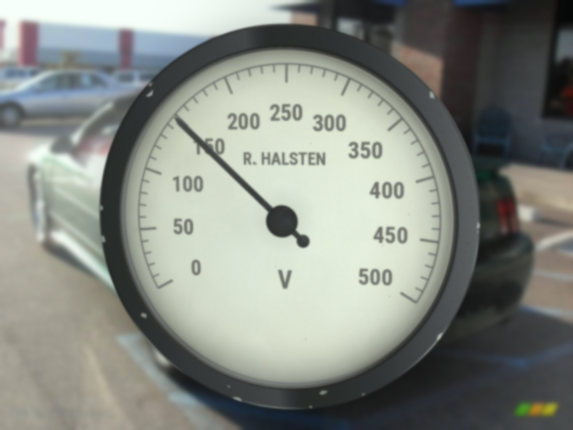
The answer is 150 V
